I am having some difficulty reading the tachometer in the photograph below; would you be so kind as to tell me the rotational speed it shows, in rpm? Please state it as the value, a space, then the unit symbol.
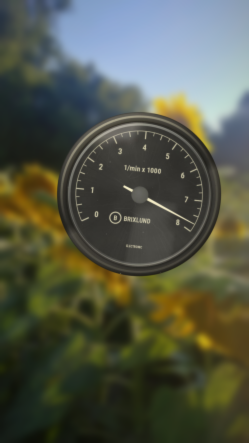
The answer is 7750 rpm
